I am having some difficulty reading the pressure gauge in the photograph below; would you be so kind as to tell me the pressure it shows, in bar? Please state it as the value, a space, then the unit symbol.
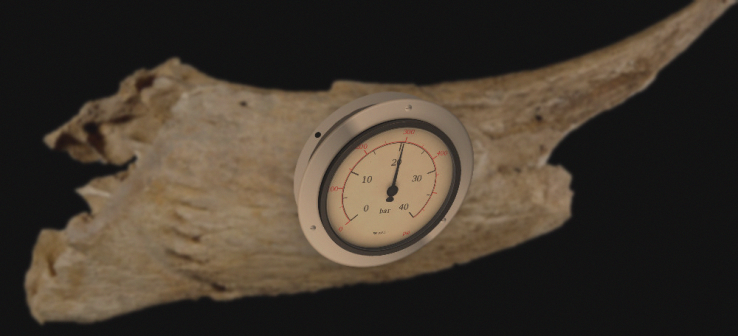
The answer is 20 bar
